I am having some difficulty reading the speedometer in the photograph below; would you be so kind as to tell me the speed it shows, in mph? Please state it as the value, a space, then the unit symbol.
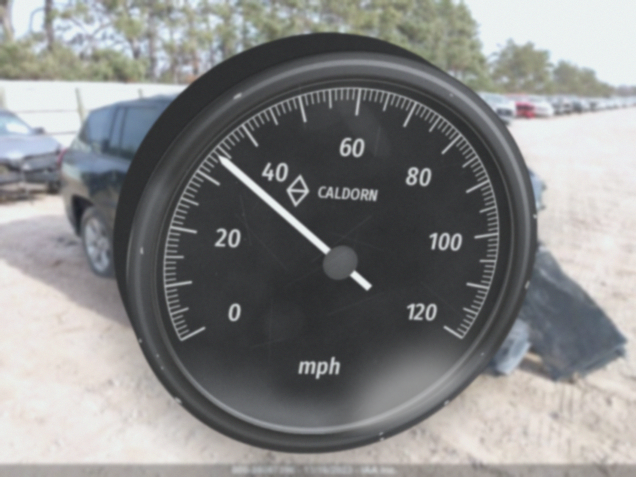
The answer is 34 mph
